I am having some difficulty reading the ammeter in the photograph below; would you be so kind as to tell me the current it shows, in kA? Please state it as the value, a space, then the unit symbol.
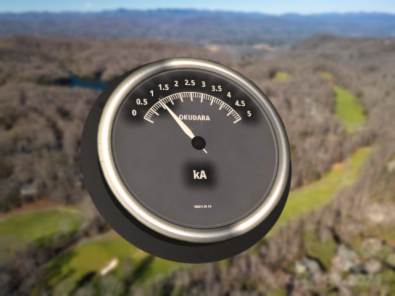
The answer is 1 kA
